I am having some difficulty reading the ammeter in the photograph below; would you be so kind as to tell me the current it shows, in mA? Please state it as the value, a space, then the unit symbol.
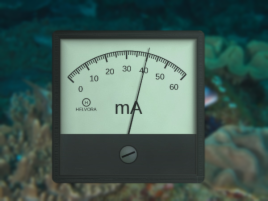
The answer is 40 mA
